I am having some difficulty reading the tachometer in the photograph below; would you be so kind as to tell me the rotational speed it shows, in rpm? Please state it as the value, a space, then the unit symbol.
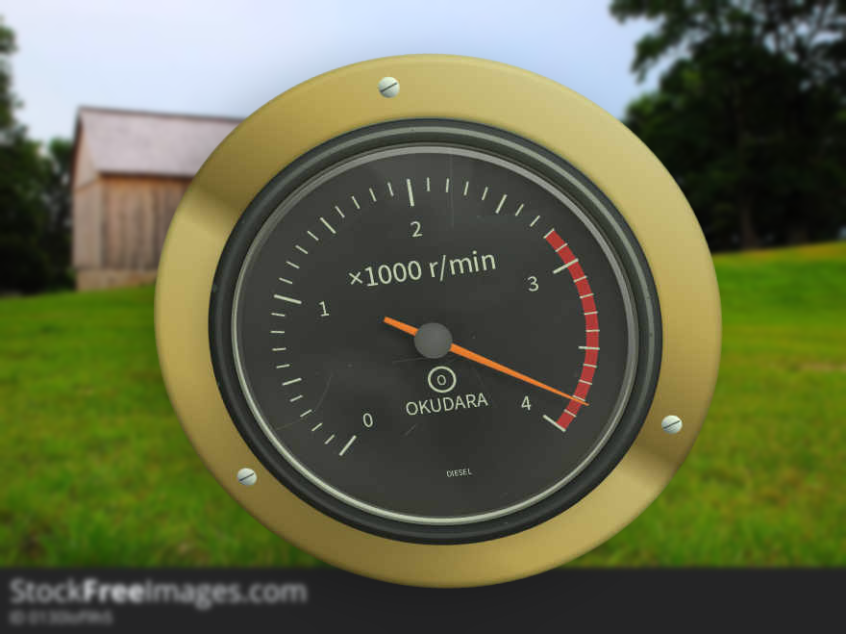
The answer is 3800 rpm
